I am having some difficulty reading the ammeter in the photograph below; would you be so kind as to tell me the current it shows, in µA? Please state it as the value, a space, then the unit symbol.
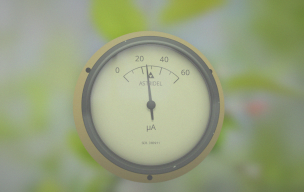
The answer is 25 µA
